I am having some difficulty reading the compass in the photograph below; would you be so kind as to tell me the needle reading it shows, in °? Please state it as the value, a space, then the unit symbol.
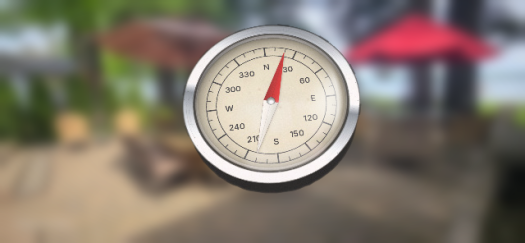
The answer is 20 °
